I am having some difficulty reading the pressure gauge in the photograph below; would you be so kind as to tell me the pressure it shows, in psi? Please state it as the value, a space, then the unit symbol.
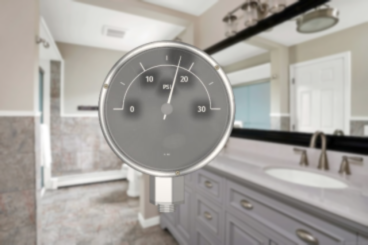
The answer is 17.5 psi
